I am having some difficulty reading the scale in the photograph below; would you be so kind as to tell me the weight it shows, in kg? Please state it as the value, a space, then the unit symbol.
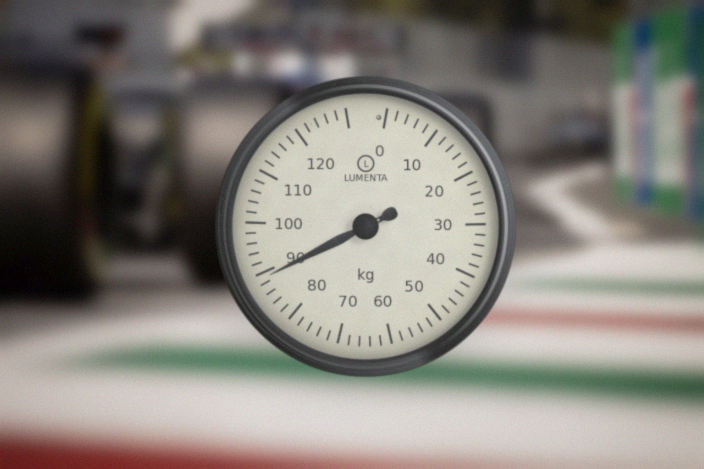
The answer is 89 kg
